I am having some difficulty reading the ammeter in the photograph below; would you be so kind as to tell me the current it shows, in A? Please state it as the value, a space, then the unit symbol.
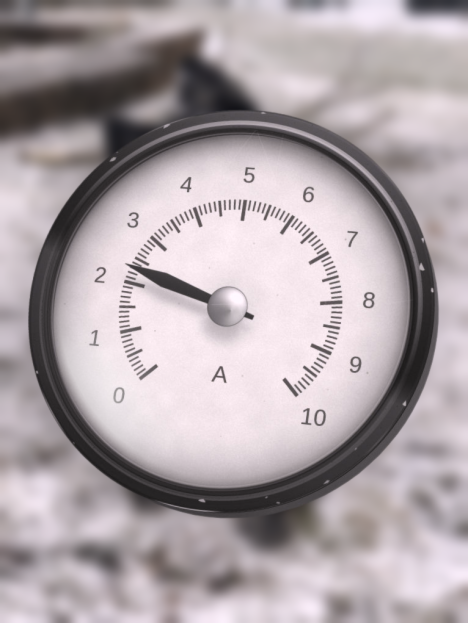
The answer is 2.3 A
